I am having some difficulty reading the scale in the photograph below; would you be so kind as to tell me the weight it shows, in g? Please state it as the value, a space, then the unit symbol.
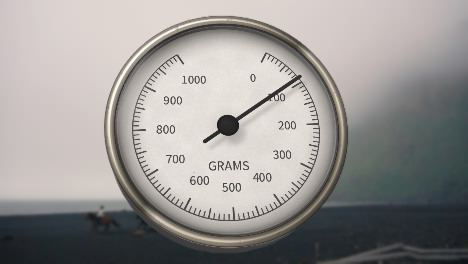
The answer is 90 g
